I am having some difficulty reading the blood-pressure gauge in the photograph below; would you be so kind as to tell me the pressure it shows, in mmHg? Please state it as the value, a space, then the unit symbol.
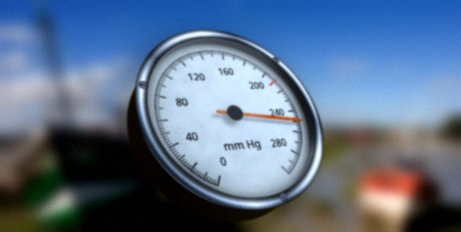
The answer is 250 mmHg
